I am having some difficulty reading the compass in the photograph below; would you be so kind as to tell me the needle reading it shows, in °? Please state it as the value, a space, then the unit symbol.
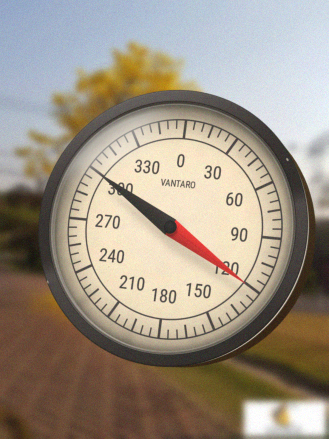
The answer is 120 °
